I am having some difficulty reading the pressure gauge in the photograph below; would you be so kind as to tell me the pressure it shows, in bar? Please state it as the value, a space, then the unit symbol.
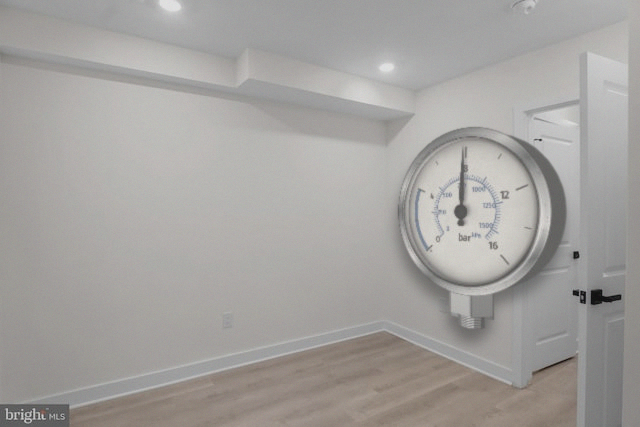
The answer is 8 bar
